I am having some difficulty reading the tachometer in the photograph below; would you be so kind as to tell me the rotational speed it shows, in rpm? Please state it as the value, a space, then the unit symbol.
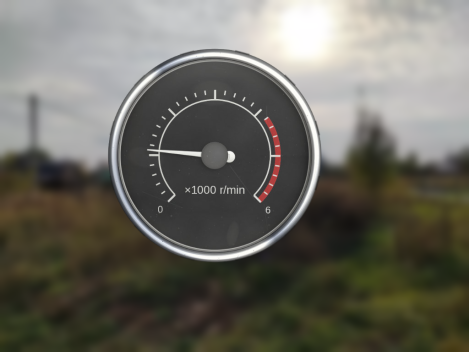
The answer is 1100 rpm
